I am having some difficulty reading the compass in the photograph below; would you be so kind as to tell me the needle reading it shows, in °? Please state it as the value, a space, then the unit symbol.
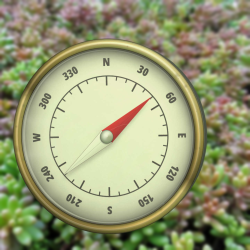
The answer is 50 °
